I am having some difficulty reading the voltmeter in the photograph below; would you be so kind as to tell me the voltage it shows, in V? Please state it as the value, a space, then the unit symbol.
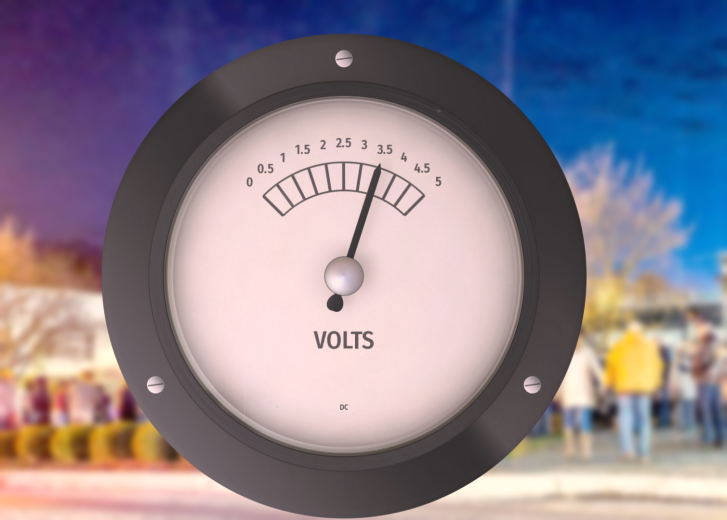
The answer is 3.5 V
